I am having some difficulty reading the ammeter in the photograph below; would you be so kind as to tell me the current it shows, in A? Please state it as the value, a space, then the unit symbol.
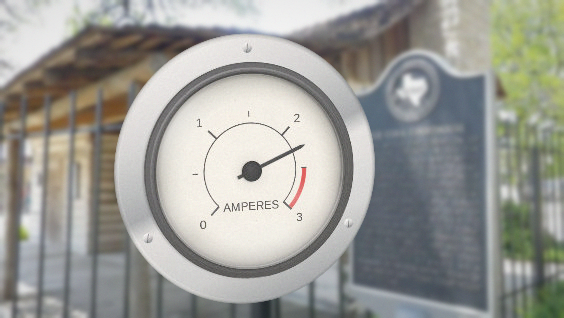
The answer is 2.25 A
